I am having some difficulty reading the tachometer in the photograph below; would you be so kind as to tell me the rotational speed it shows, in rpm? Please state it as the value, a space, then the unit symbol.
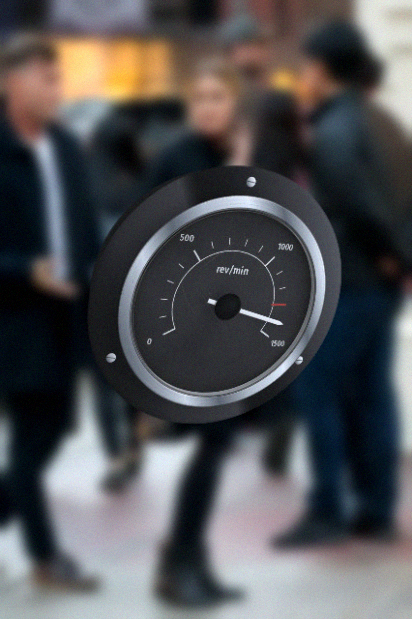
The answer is 1400 rpm
